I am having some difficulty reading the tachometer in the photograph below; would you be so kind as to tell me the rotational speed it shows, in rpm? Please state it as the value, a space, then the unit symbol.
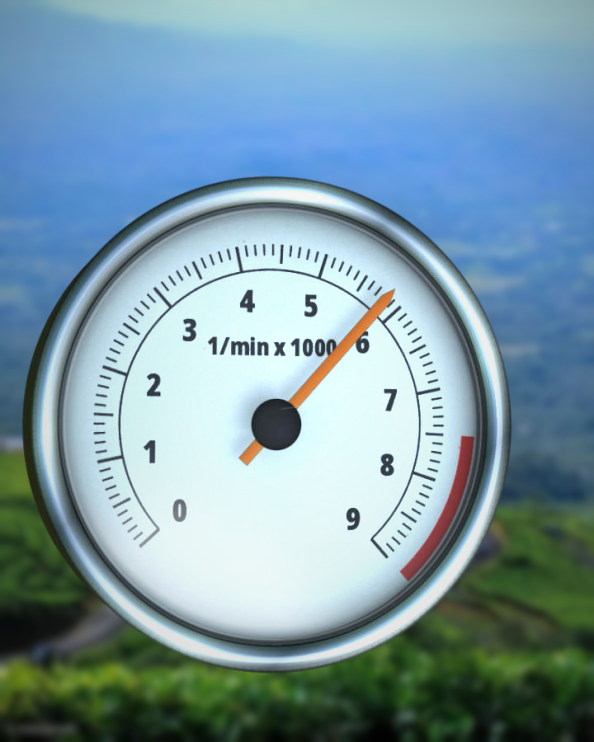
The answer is 5800 rpm
